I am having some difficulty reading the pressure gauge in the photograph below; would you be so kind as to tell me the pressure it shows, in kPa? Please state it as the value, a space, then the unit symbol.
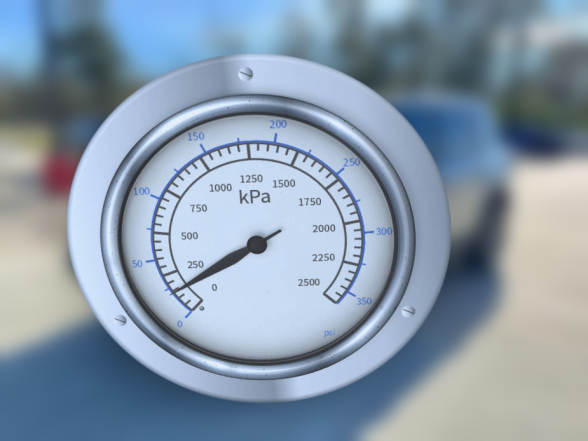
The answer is 150 kPa
